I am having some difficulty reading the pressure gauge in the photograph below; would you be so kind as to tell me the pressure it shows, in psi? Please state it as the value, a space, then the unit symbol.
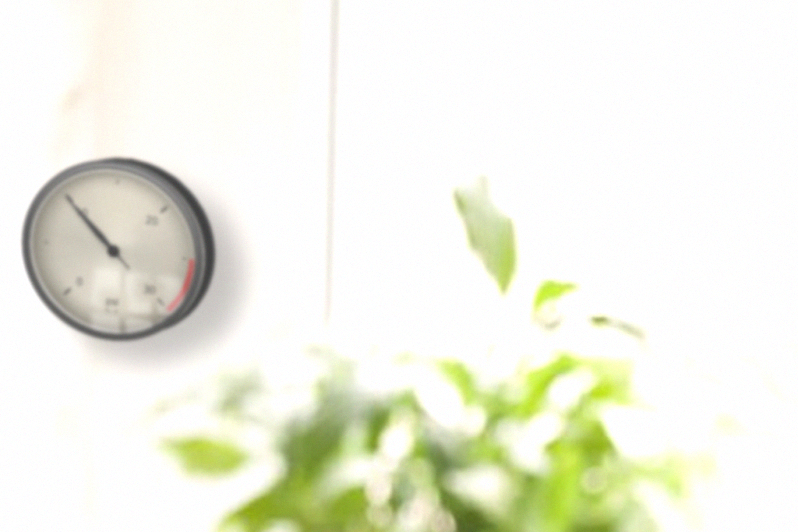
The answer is 10 psi
